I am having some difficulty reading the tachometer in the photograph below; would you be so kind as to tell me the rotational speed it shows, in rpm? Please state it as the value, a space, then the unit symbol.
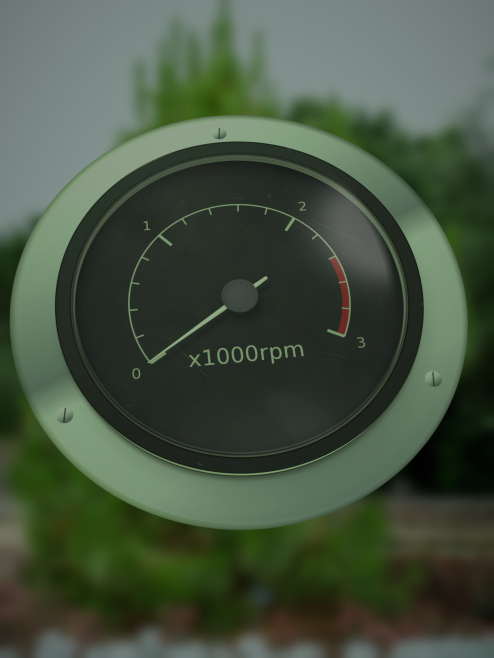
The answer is 0 rpm
